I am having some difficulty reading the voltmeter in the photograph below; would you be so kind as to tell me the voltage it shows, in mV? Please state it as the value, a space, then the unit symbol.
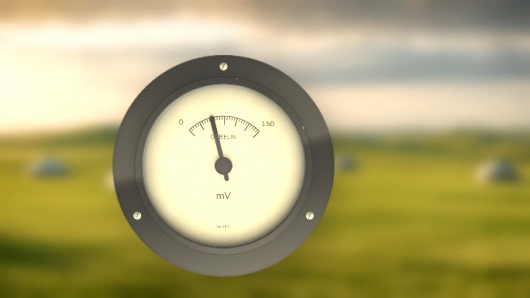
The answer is 50 mV
